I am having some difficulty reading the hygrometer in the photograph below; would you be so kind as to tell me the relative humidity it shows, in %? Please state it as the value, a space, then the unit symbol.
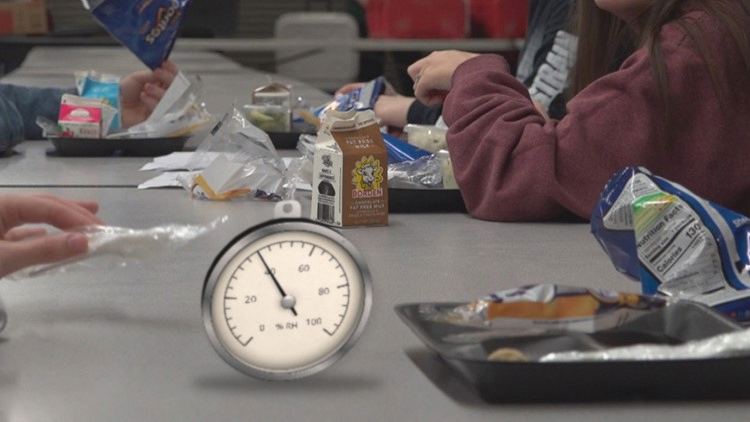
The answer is 40 %
